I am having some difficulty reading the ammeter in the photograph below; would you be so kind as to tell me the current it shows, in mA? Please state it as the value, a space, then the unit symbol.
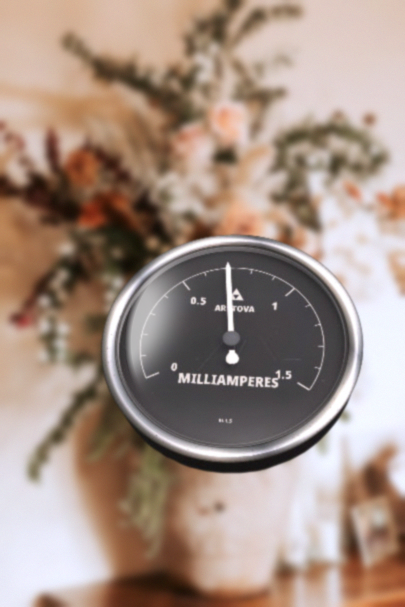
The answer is 0.7 mA
